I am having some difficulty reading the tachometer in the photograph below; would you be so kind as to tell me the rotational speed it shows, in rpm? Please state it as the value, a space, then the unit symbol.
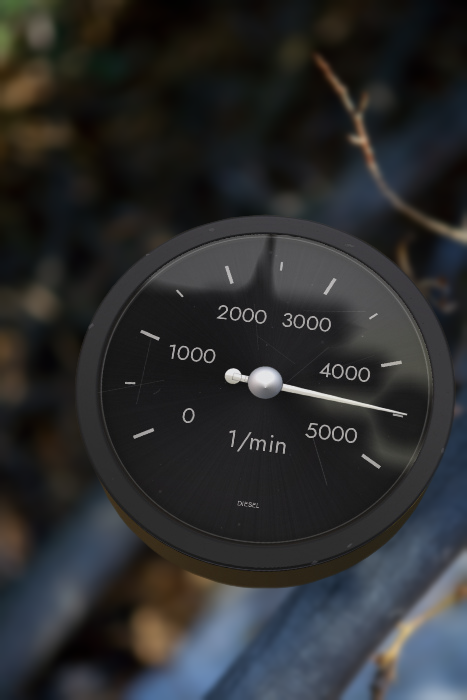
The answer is 4500 rpm
